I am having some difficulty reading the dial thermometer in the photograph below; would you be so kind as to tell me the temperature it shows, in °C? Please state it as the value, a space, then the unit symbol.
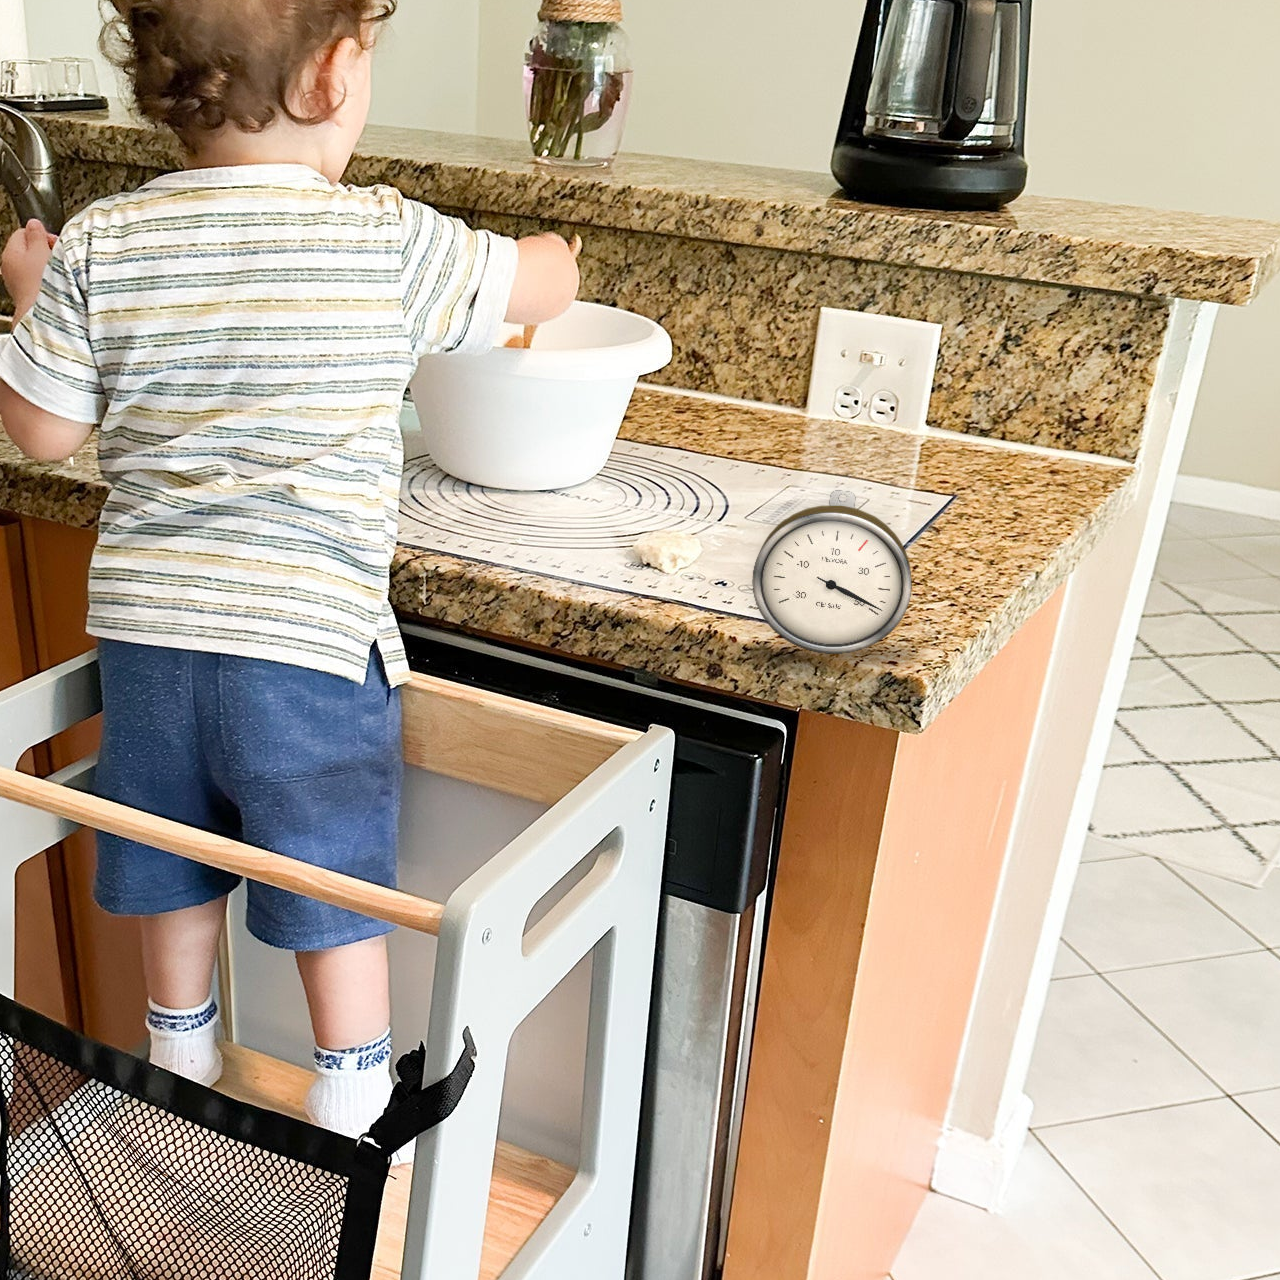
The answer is 47.5 °C
